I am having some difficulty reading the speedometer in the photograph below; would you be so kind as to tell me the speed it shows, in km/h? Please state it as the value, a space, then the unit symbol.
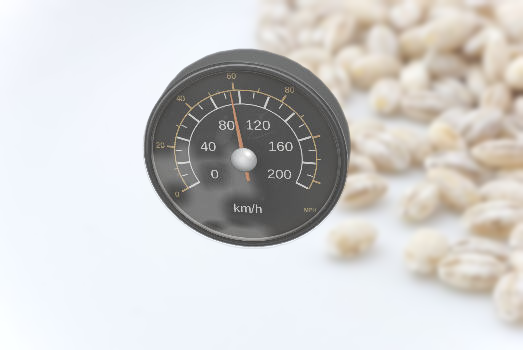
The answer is 95 km/h
